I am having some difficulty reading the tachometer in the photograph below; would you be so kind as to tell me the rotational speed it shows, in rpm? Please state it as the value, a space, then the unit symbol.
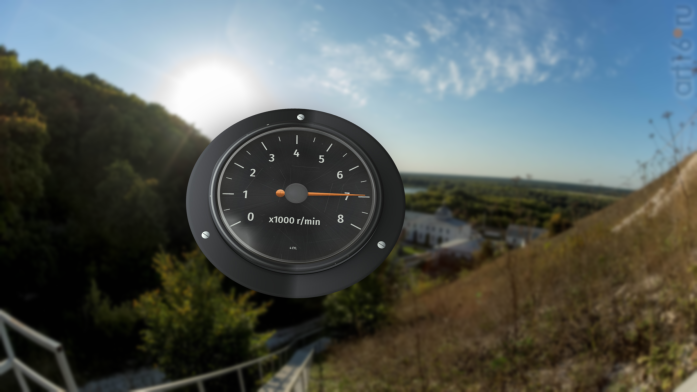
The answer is 7000 rpm
